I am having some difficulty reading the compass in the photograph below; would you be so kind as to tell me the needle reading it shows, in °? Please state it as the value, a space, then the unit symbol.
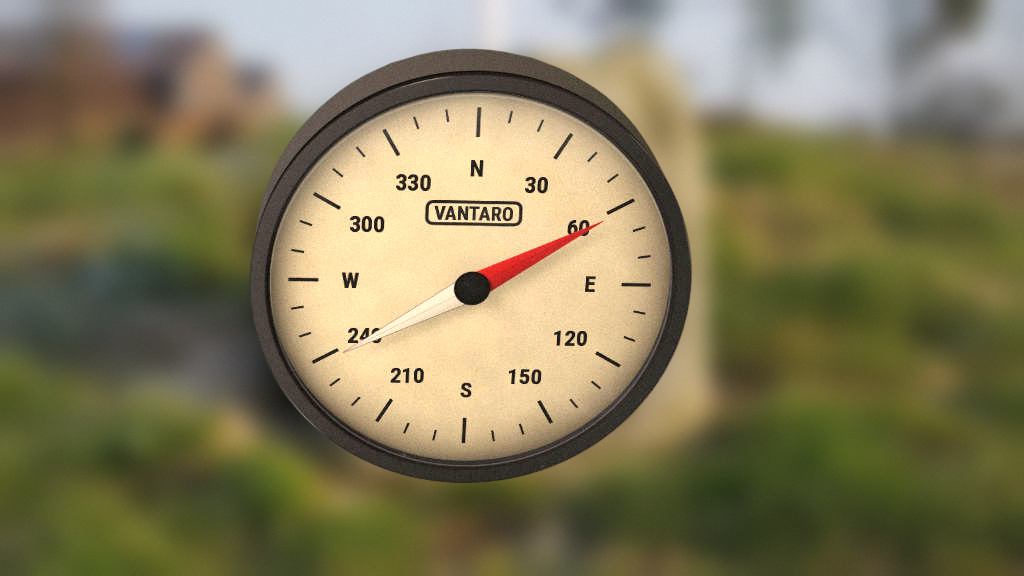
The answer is 60 °
